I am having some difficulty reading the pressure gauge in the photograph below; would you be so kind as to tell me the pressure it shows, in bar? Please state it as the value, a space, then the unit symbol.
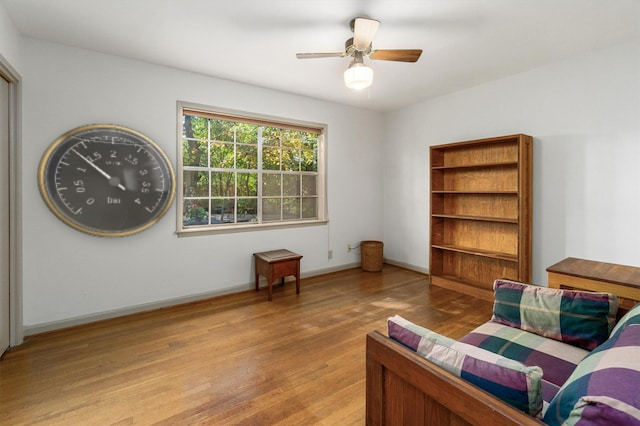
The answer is 1.3 bar
